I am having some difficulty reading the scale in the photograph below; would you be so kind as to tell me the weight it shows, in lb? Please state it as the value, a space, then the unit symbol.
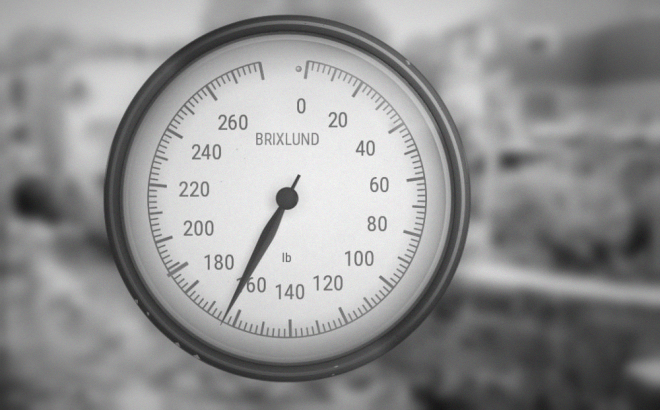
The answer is 164 lb
